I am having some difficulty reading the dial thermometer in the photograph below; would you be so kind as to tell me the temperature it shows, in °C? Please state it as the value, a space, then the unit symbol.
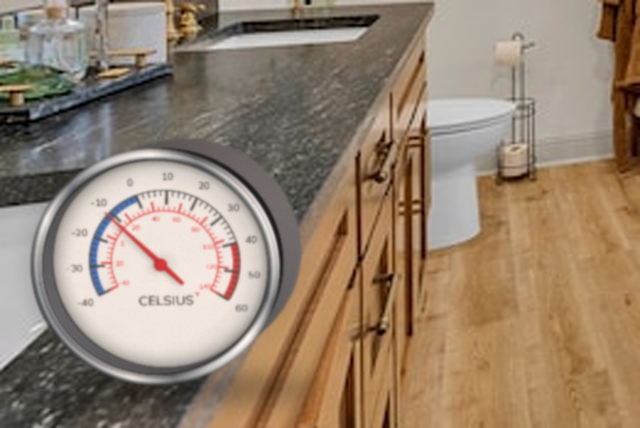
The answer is -10 °C
